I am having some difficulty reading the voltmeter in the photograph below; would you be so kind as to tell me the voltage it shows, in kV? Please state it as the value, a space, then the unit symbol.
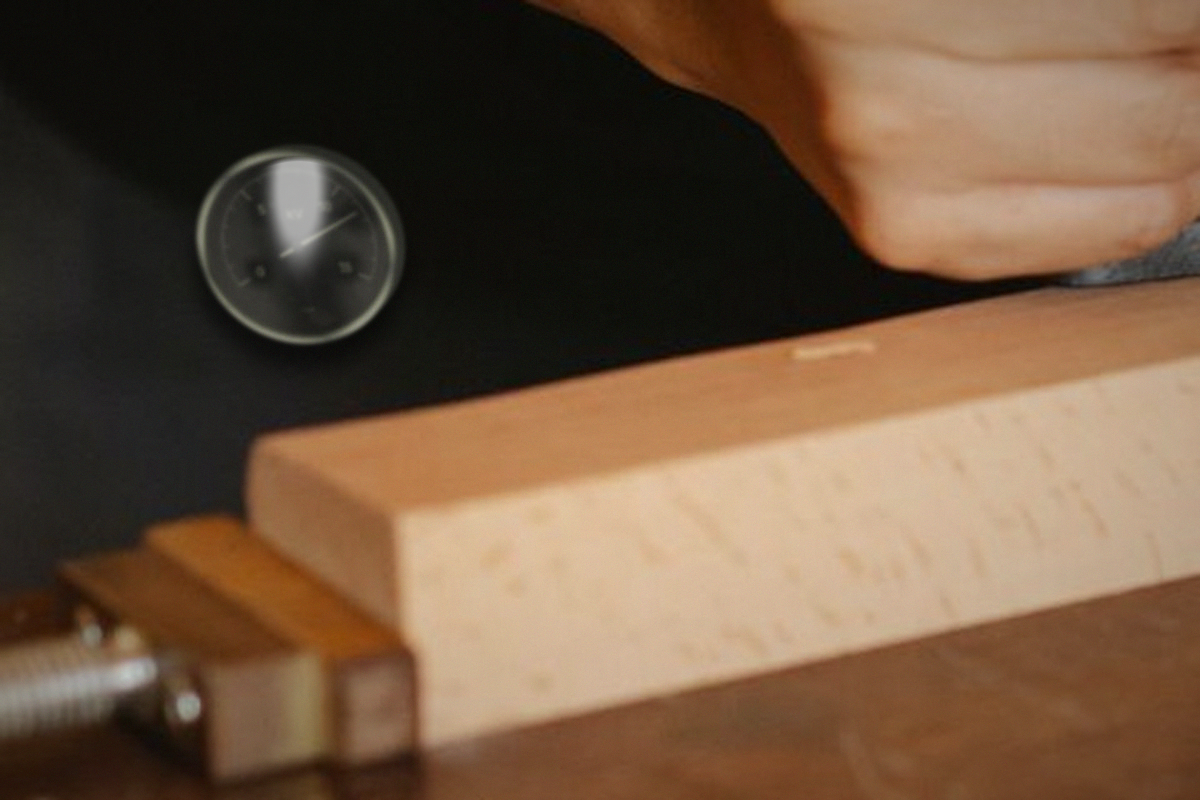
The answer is 11.5 kV
